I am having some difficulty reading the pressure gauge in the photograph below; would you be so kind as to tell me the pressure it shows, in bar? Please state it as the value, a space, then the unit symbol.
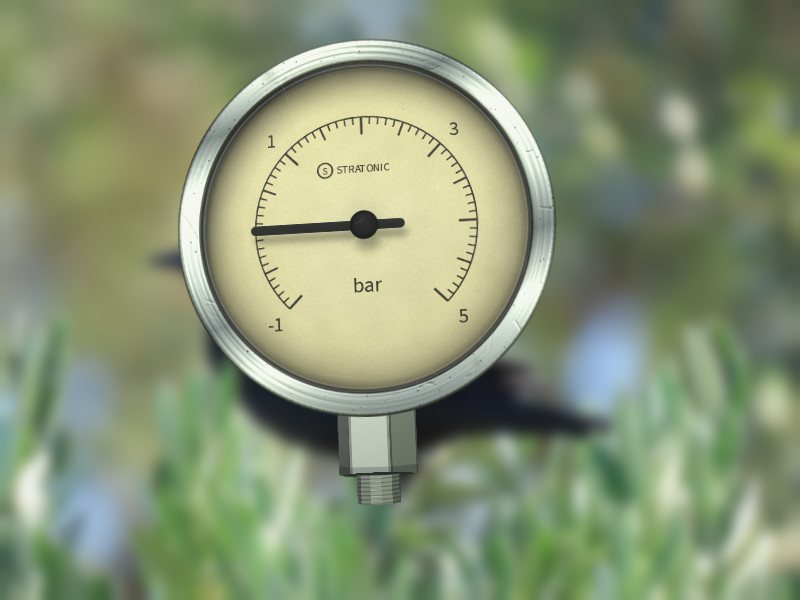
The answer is 0 bar
